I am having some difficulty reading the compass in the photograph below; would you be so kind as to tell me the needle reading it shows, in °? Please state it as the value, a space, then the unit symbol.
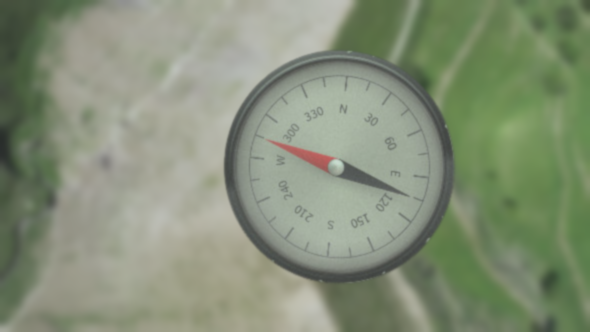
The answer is 285 °
